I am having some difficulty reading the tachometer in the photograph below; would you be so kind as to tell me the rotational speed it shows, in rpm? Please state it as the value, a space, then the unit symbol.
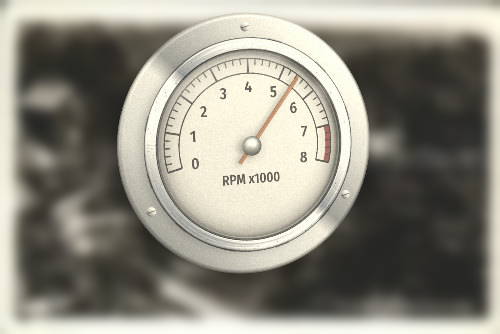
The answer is 5400 rpm
